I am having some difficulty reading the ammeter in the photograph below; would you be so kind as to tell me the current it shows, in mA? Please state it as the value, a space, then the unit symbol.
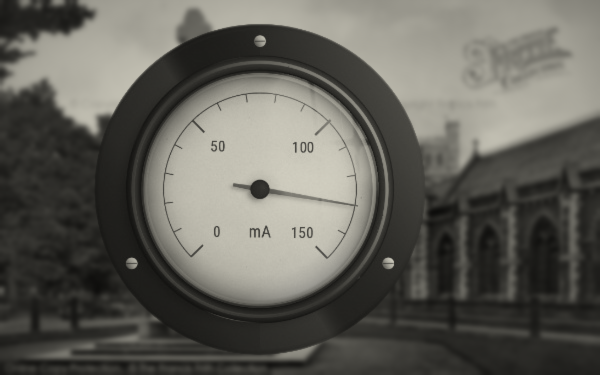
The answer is 130 mA
